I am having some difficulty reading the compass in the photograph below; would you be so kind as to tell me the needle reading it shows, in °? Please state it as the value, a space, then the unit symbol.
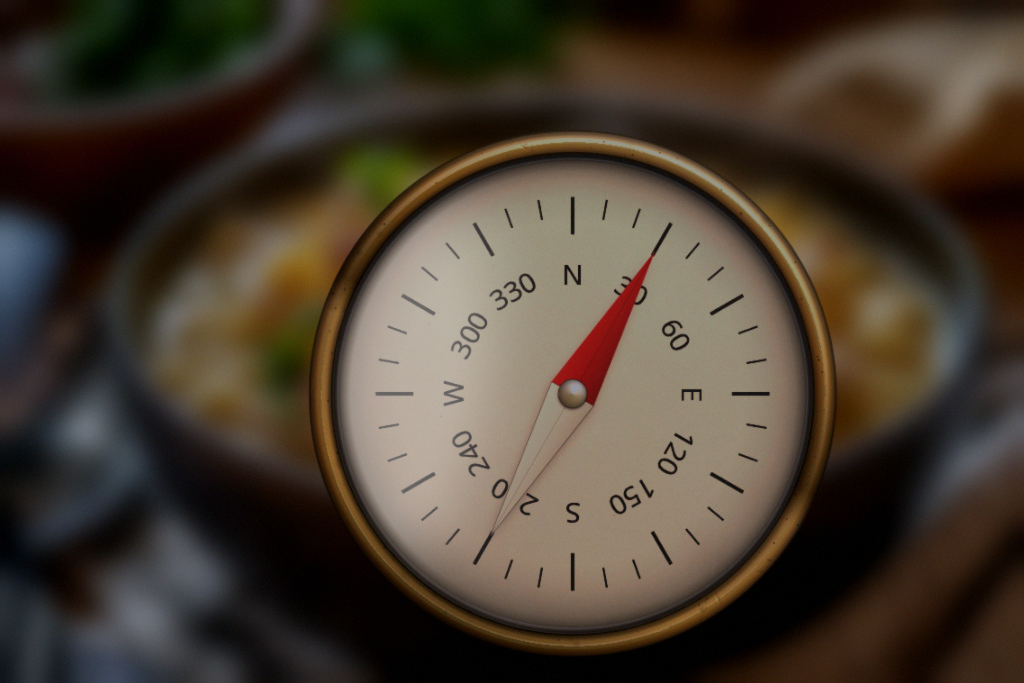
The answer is 30 °
